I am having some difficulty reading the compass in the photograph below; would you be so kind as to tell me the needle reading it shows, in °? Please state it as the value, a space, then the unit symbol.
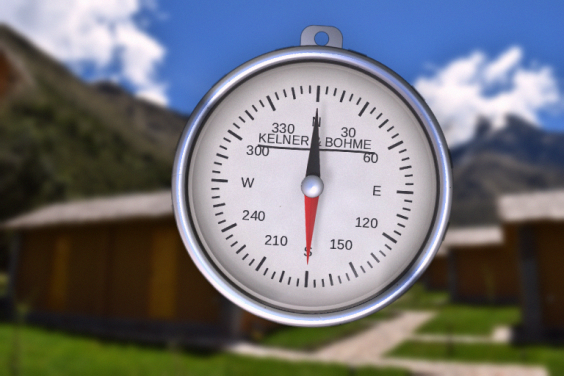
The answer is 180 °
